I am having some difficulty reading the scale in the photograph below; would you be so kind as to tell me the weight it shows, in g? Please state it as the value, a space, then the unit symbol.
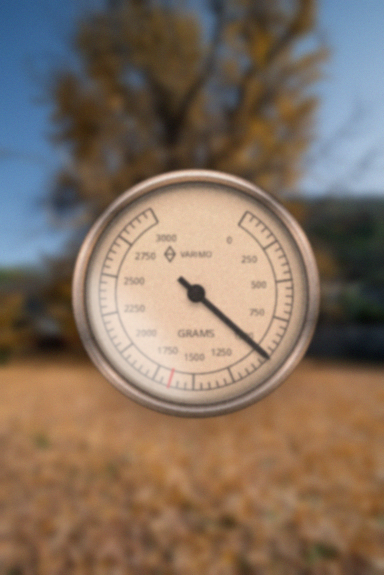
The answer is 1000 g
